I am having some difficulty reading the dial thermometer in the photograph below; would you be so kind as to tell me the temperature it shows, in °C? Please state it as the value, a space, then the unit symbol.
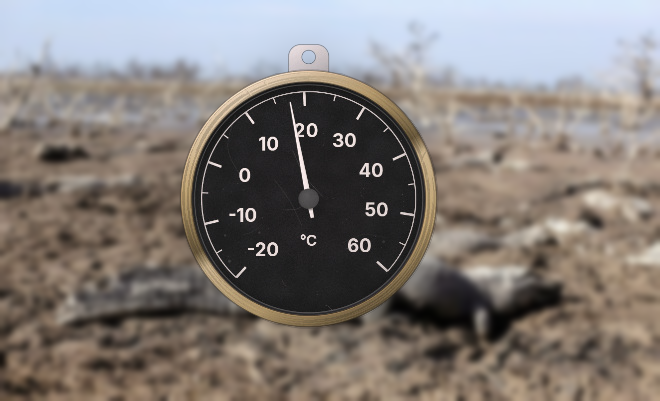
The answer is 17.5 °C
